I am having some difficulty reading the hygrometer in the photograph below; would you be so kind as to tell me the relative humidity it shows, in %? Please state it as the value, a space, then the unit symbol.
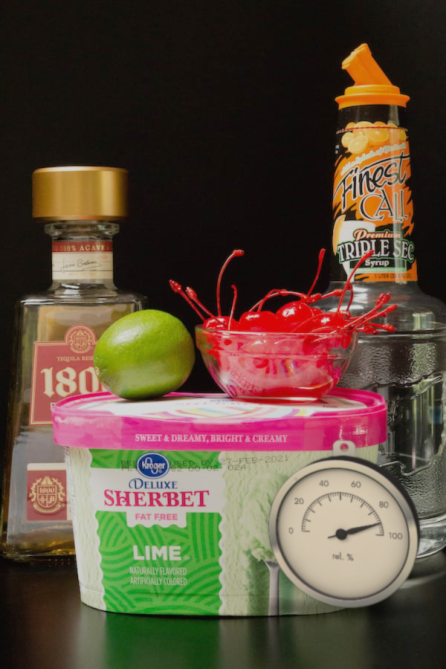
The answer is 90 %
